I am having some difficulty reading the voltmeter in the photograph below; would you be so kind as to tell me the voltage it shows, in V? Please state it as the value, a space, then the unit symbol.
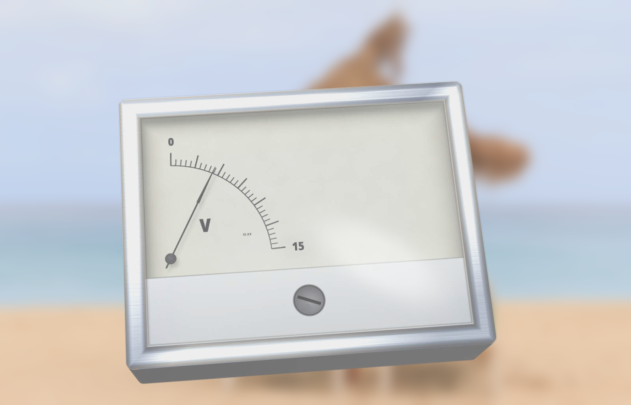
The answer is 4.5 V
